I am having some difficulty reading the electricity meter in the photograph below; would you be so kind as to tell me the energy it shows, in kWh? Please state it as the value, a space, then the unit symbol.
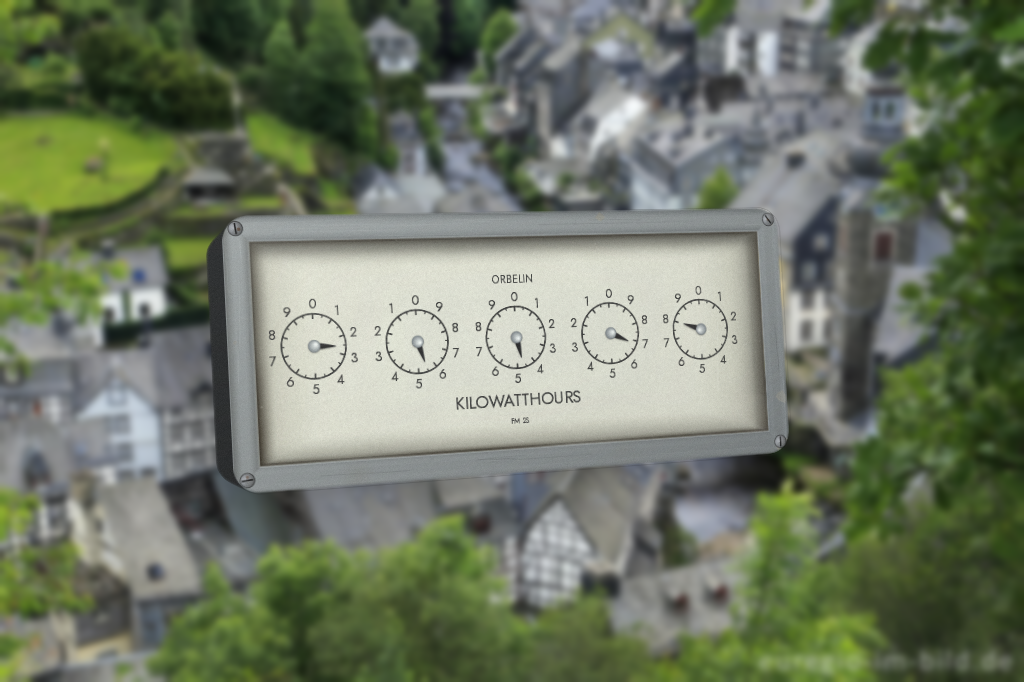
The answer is 25468 kWh
